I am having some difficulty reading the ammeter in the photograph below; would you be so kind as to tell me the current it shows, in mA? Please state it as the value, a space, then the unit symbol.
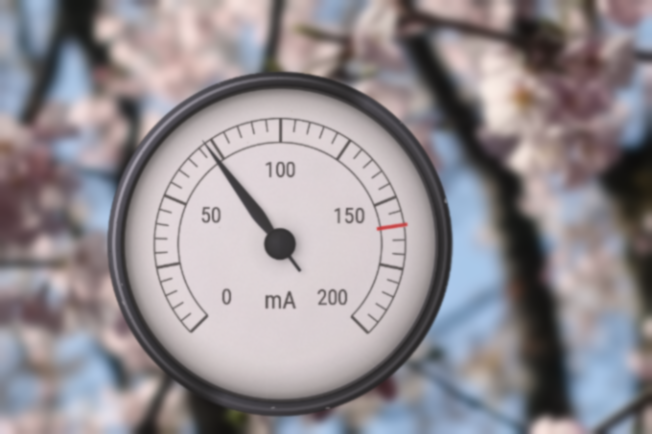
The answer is 72.5 mA
